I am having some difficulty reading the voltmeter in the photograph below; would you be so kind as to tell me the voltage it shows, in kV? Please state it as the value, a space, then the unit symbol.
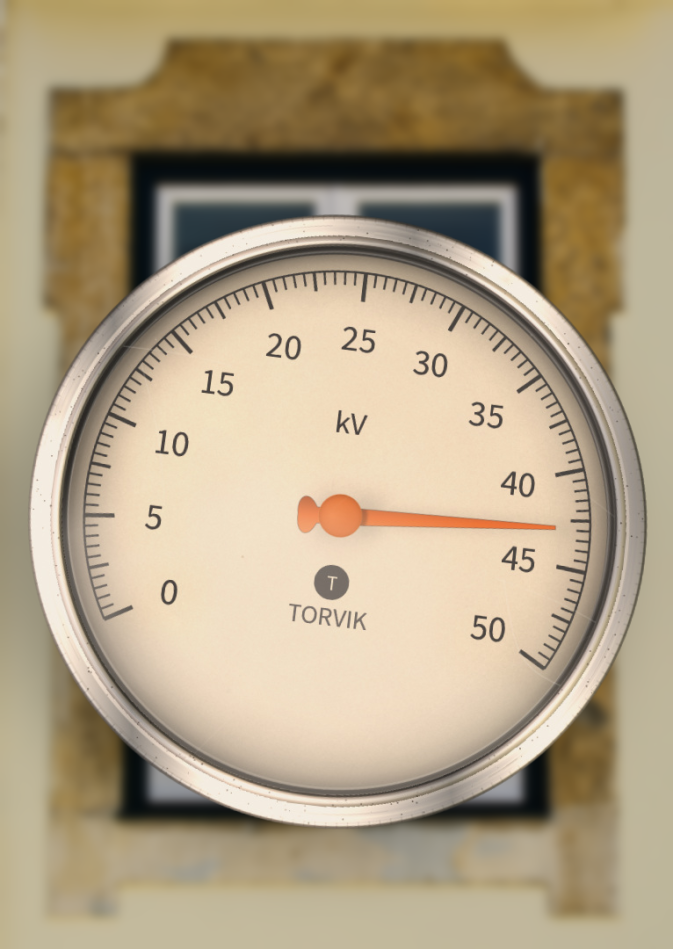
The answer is 43 kV
